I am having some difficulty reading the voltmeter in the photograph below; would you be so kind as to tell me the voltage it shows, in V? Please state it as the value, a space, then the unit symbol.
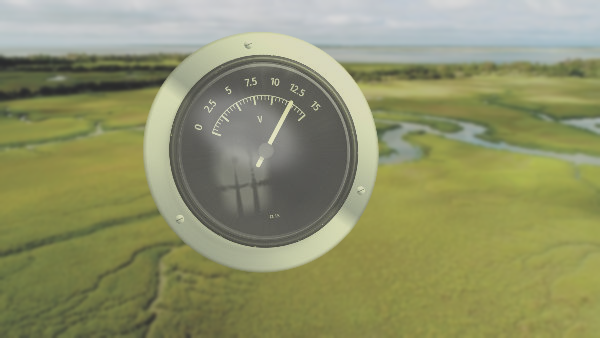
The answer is 12.5 V
